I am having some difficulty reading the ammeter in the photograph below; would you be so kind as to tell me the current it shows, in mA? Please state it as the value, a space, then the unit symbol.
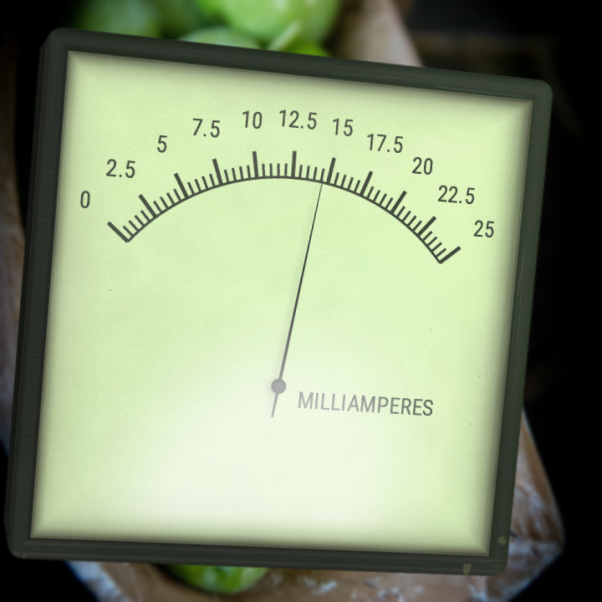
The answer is 14.5 mA
